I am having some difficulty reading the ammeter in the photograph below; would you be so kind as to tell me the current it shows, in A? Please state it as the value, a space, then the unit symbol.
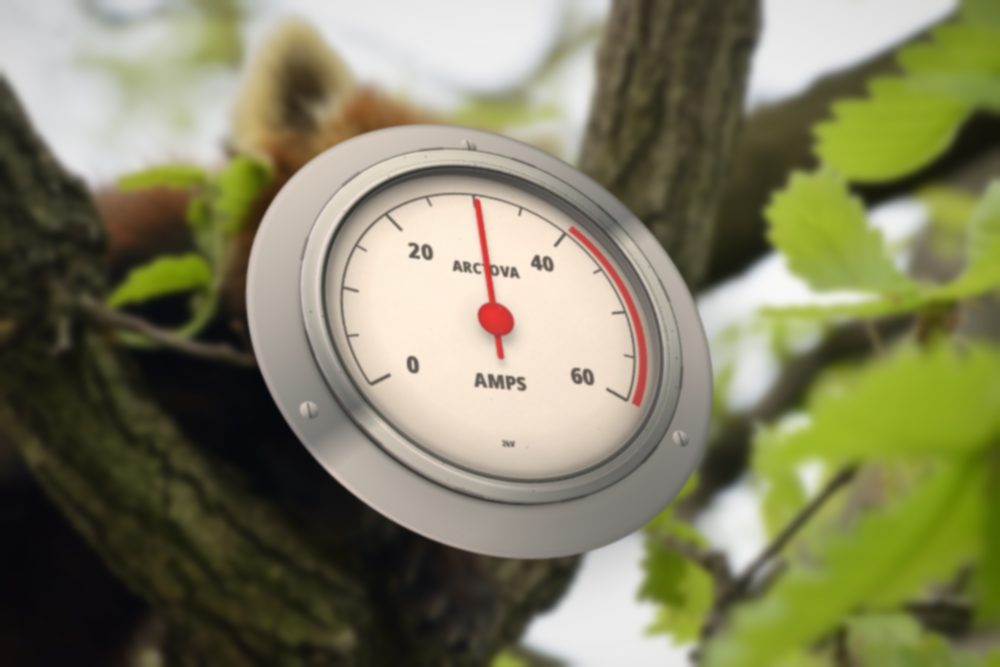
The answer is 30 A
